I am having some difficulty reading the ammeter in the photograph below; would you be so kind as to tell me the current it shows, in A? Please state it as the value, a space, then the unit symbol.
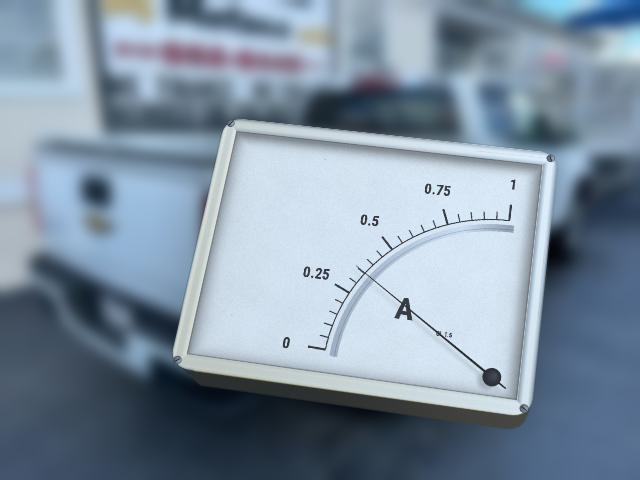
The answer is 0.35 A
